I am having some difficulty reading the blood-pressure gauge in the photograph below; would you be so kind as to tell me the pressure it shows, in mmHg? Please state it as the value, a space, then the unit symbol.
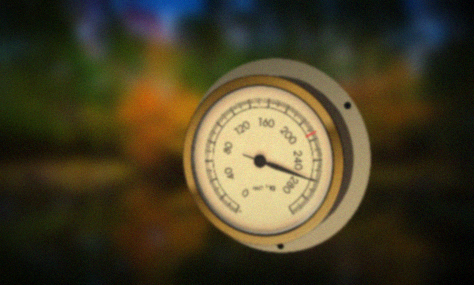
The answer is 260 mmHg
